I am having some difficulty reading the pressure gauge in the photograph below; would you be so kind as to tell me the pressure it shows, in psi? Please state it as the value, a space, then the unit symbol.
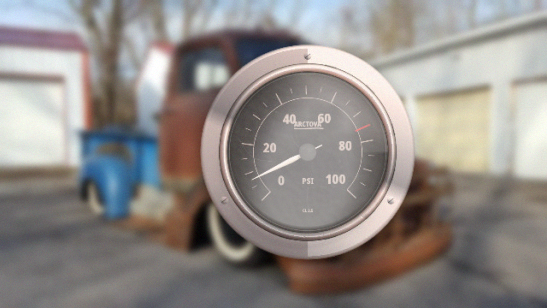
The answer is 7.5 psi
